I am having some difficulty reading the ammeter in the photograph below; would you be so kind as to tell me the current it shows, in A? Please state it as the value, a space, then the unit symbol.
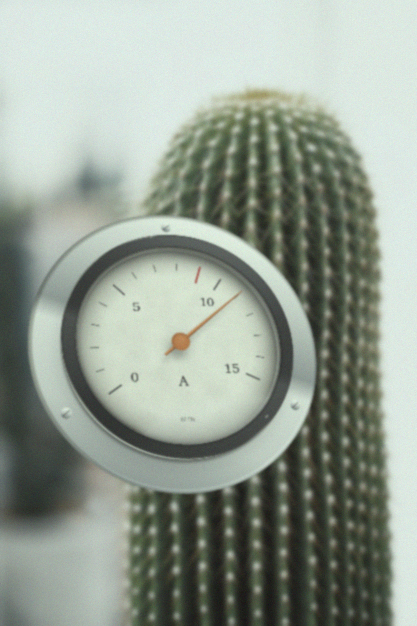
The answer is 11 A
